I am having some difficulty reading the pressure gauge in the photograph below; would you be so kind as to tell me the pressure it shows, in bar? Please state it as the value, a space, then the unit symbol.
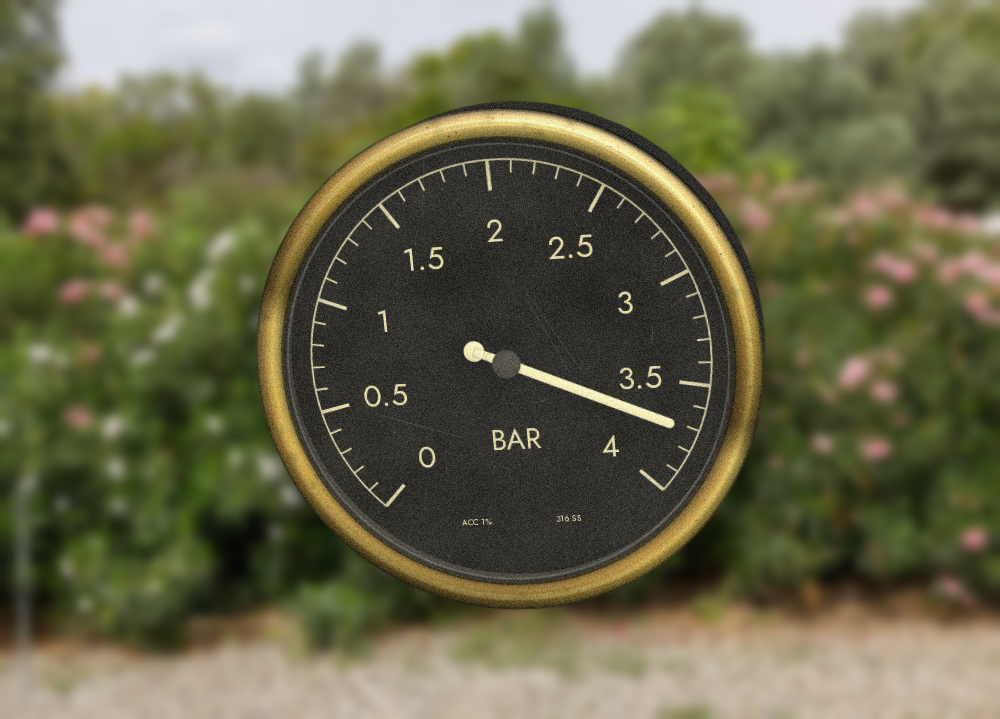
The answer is 3.7 bar
